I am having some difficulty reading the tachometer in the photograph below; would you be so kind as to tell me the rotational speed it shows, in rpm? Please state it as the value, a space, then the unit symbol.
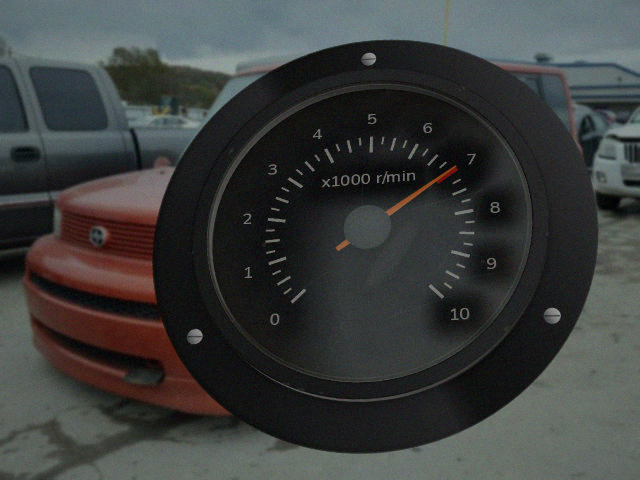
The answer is 7000 rpm
